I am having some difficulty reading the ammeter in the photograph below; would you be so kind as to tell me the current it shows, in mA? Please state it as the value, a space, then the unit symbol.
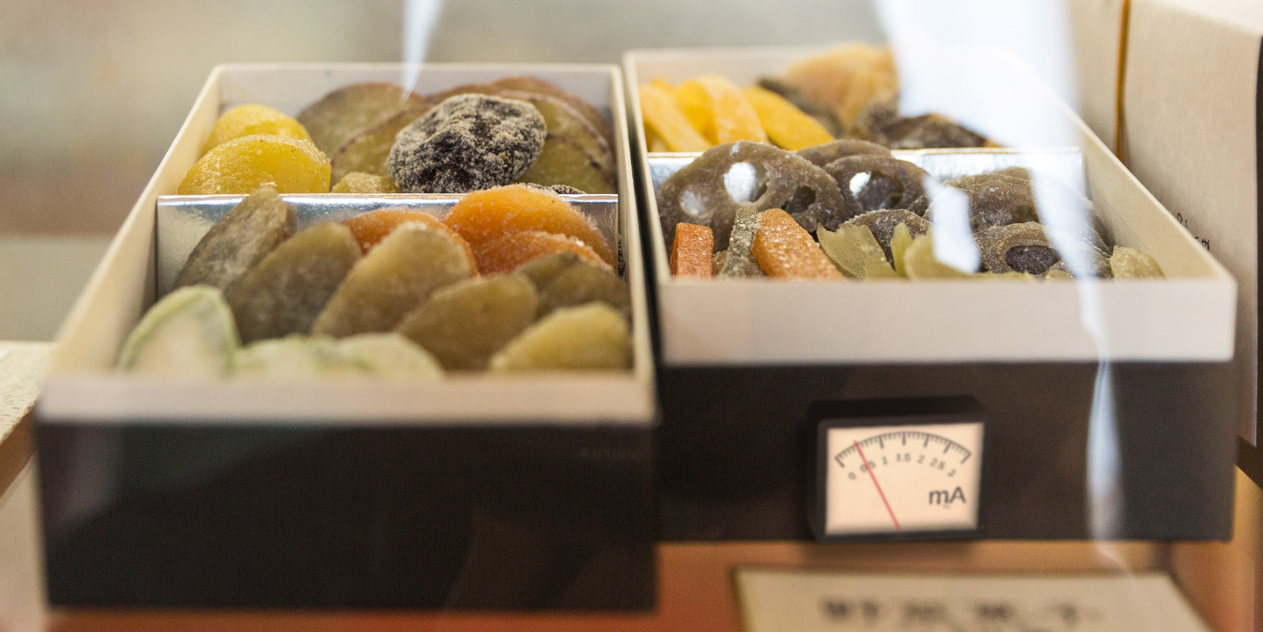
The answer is 0.5 mA
